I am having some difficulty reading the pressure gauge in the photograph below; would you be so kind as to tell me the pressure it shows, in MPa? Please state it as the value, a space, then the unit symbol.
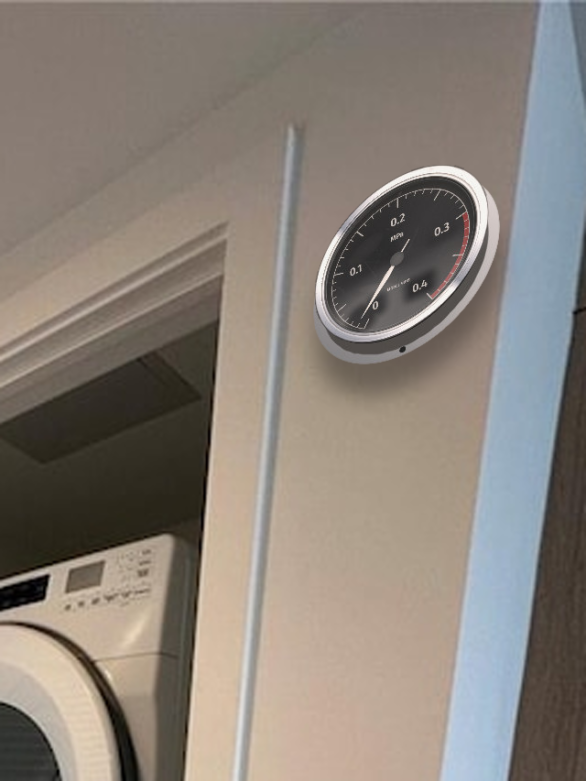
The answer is 0.01 MPa
